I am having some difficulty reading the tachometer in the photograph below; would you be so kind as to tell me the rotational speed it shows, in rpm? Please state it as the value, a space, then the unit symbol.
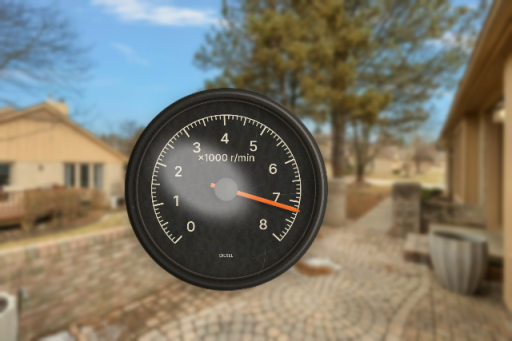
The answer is 7200 rpm
